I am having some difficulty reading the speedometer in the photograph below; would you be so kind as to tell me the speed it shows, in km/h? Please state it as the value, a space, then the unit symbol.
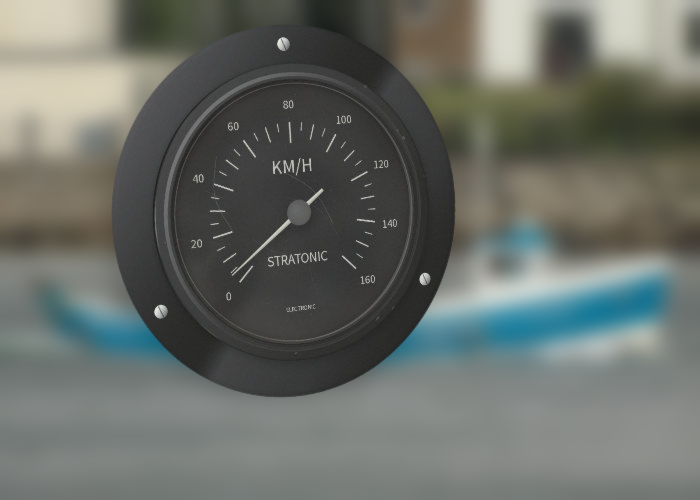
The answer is 5 km/h
